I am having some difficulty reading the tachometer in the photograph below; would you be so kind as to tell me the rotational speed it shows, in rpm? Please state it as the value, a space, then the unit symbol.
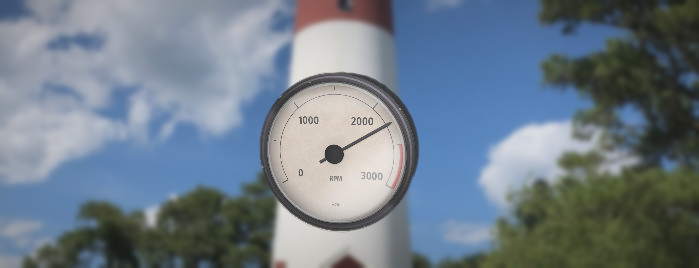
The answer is 2250 rpm
